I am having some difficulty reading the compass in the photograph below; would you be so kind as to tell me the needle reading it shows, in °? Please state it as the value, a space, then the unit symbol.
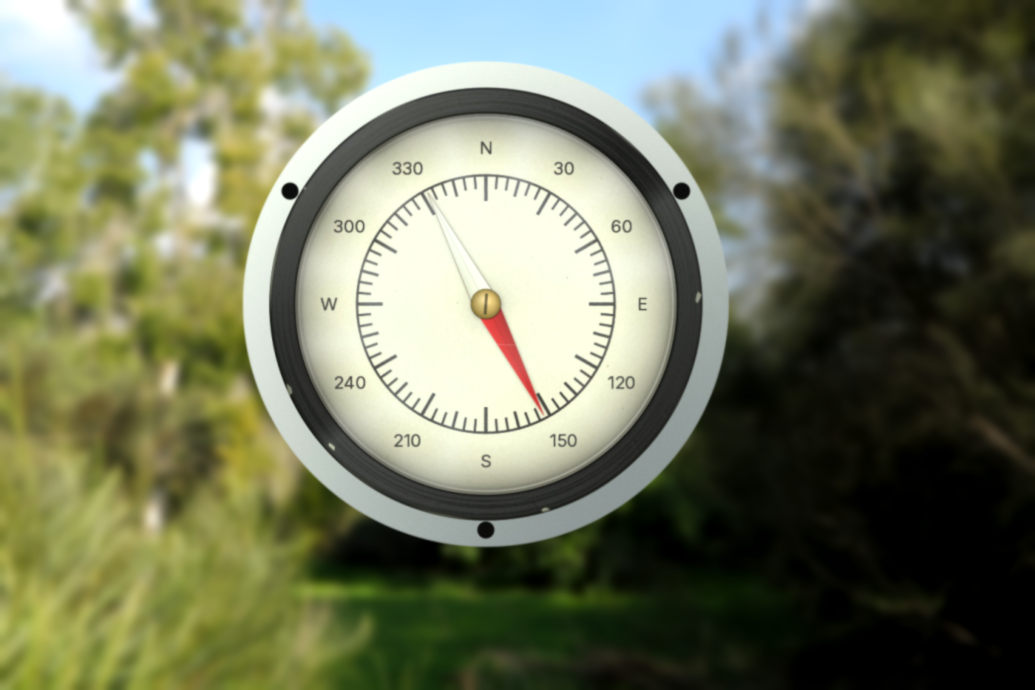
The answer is 152.5 °
